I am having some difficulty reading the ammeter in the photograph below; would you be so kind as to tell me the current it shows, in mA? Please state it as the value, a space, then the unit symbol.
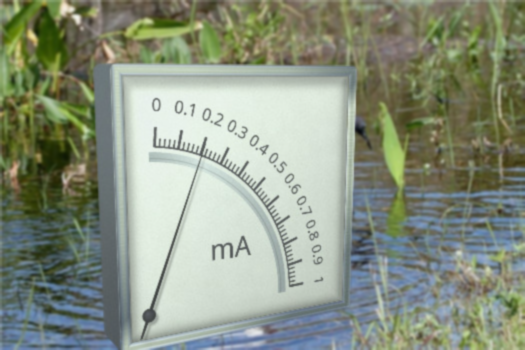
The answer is 0.2 mA
